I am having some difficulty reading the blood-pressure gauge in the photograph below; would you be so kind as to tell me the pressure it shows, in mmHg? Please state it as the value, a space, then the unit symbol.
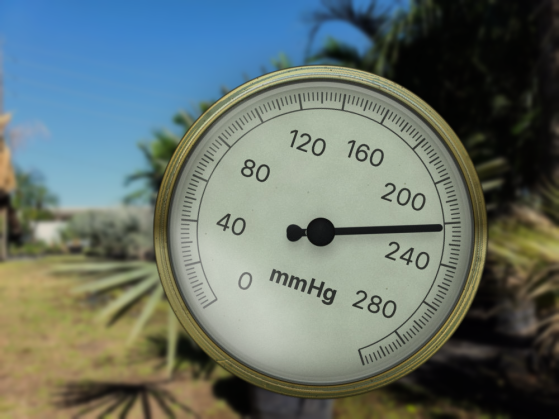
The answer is 222 mmHg
